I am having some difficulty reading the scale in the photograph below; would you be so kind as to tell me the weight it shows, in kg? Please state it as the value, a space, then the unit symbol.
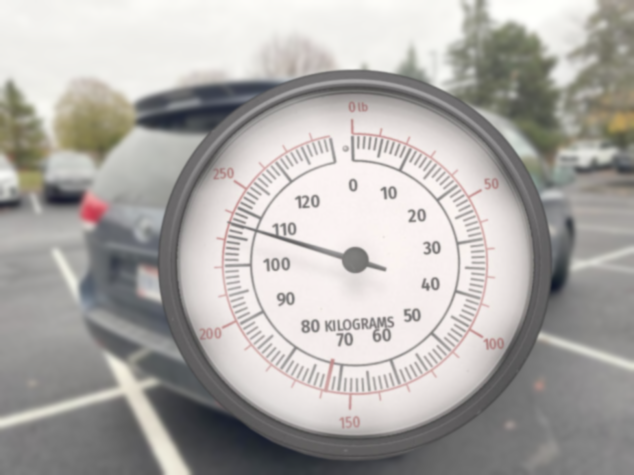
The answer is 107 kg
